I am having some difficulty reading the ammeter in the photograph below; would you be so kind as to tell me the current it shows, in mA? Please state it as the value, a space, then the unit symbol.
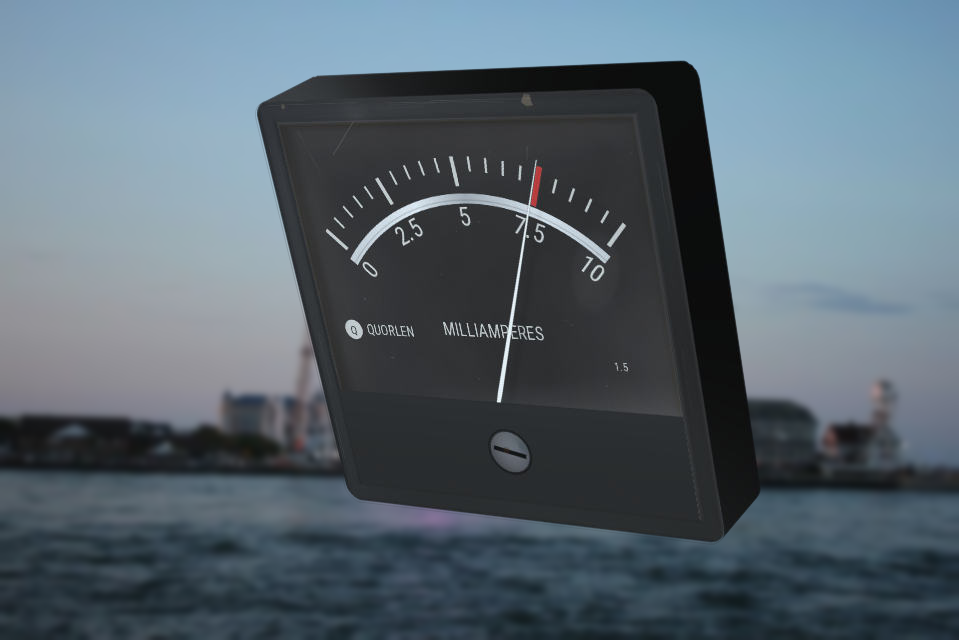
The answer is 7.5 mA
